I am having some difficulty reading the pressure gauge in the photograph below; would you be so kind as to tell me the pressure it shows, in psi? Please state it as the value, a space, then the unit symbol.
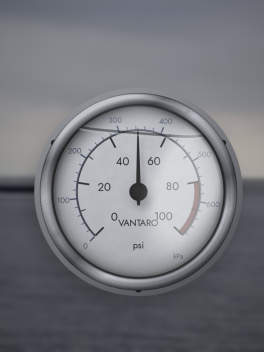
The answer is 50 psi
